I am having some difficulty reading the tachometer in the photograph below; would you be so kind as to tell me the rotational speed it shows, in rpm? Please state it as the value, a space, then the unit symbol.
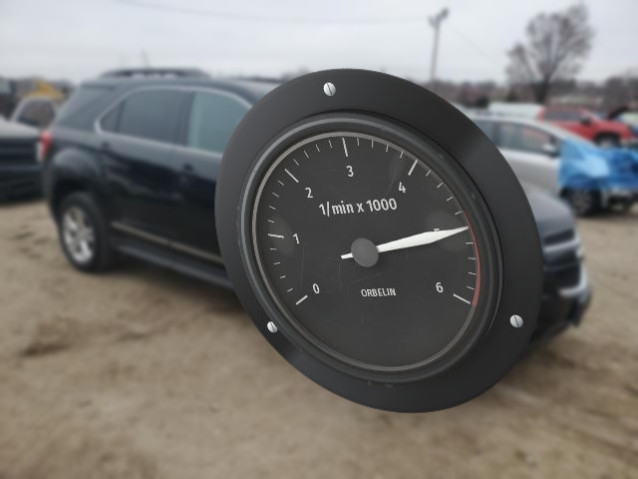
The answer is 5000 rpm
